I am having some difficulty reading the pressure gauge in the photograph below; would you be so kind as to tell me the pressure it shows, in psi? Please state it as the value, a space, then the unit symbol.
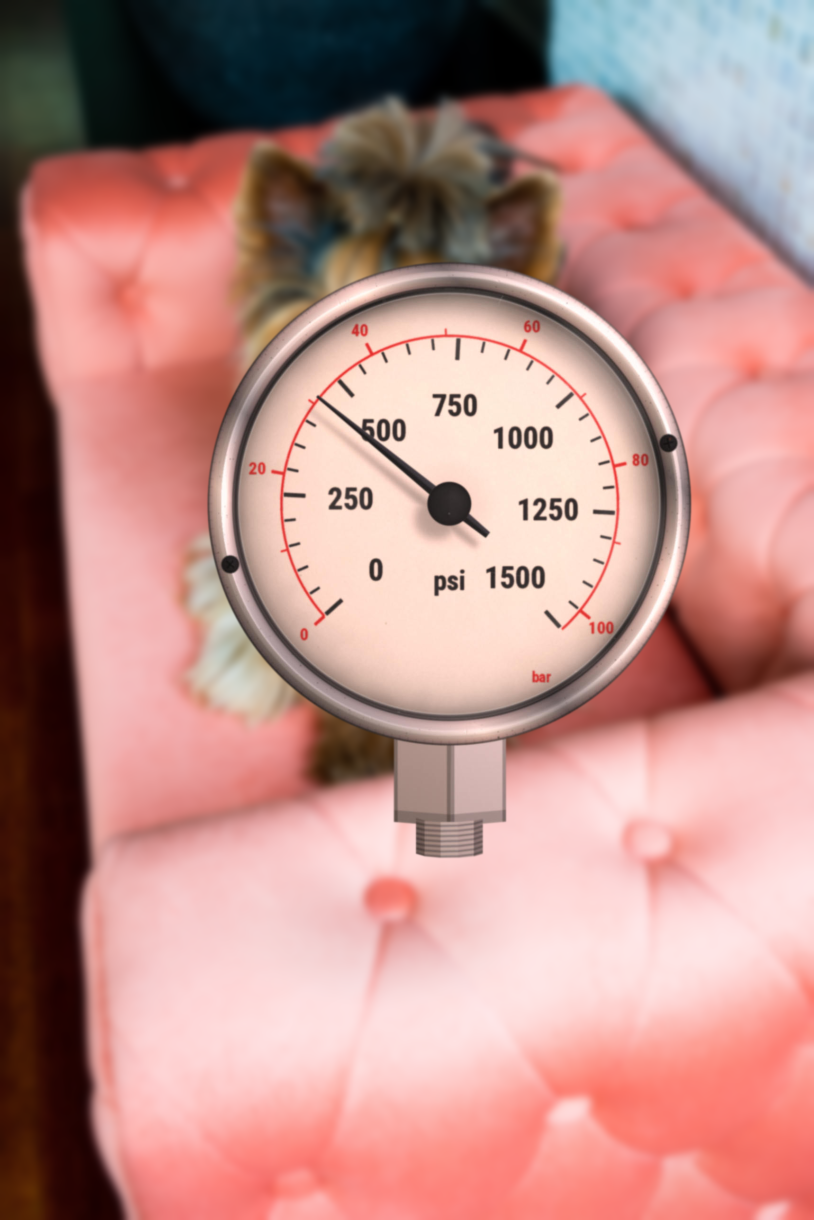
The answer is 450 psi
